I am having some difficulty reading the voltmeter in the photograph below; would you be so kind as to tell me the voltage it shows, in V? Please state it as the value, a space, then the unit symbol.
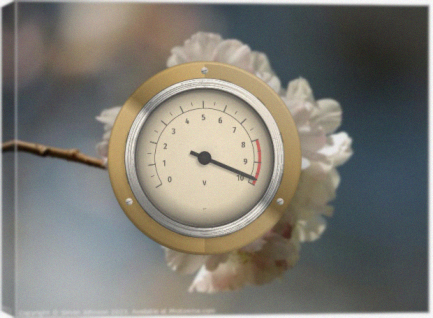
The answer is 9.75 V
